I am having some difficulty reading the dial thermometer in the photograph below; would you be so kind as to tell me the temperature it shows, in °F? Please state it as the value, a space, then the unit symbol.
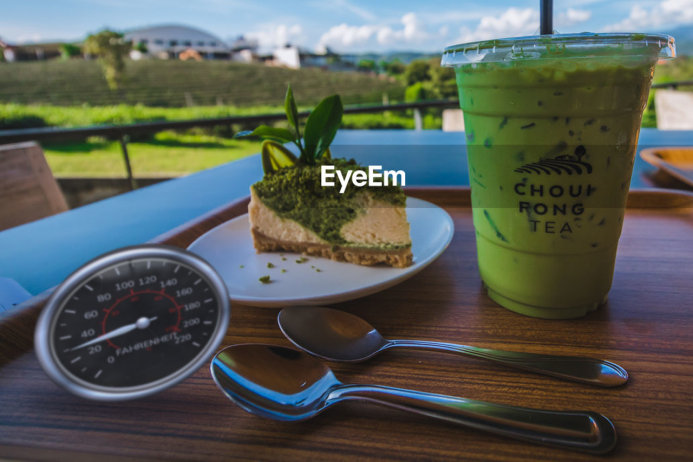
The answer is 30 °F
